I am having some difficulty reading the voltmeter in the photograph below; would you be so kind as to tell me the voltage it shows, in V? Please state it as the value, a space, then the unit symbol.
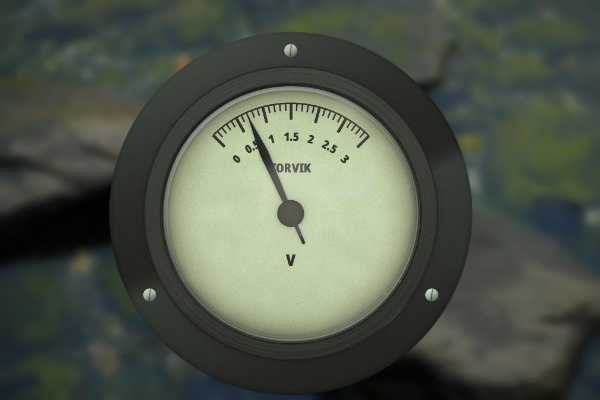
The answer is 0.7 V
